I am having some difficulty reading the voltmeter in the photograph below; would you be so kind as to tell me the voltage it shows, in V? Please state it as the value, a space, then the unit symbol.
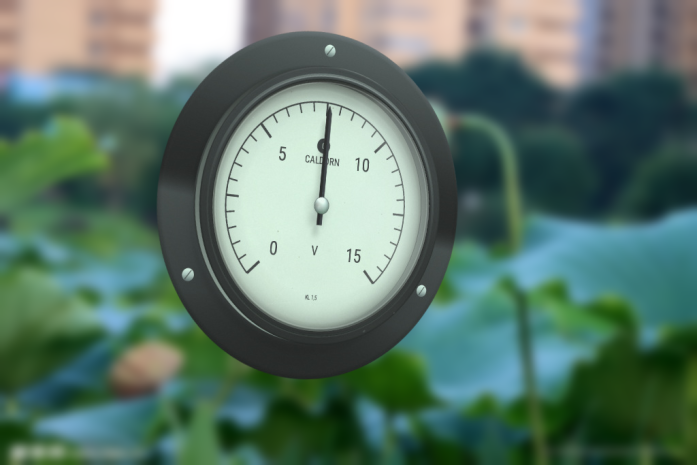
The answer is 7.5 V
